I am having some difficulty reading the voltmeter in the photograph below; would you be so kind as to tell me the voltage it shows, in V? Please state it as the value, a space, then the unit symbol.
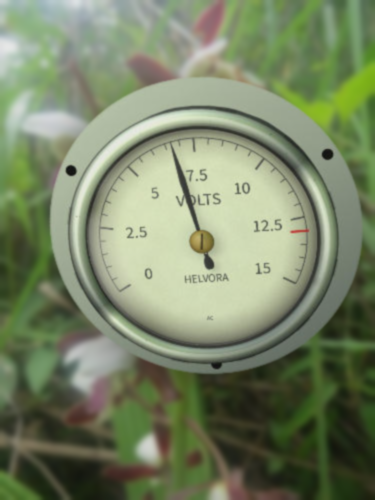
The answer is 6.75 V
